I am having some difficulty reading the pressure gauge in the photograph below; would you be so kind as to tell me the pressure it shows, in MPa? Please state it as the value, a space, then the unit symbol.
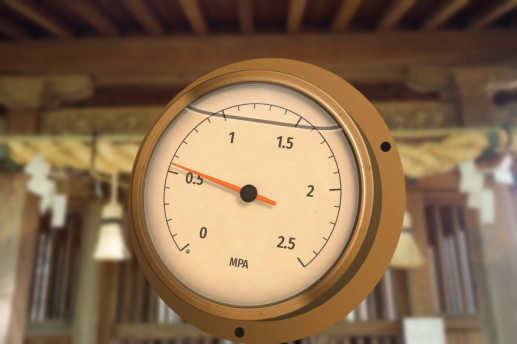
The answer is 0.55 MPa
